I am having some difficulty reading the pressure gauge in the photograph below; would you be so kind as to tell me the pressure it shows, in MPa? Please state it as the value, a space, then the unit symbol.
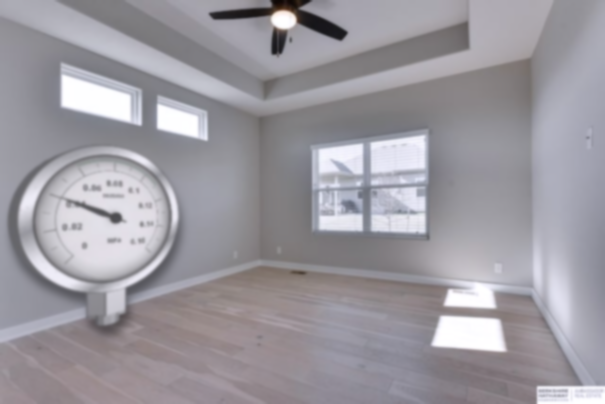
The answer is 0.04 MPa
